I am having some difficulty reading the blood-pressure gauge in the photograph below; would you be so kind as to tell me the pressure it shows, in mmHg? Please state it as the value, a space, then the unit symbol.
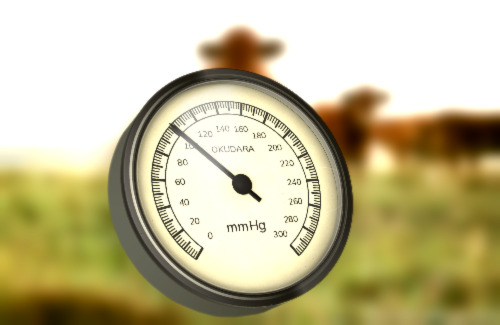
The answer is 100 mmHg
